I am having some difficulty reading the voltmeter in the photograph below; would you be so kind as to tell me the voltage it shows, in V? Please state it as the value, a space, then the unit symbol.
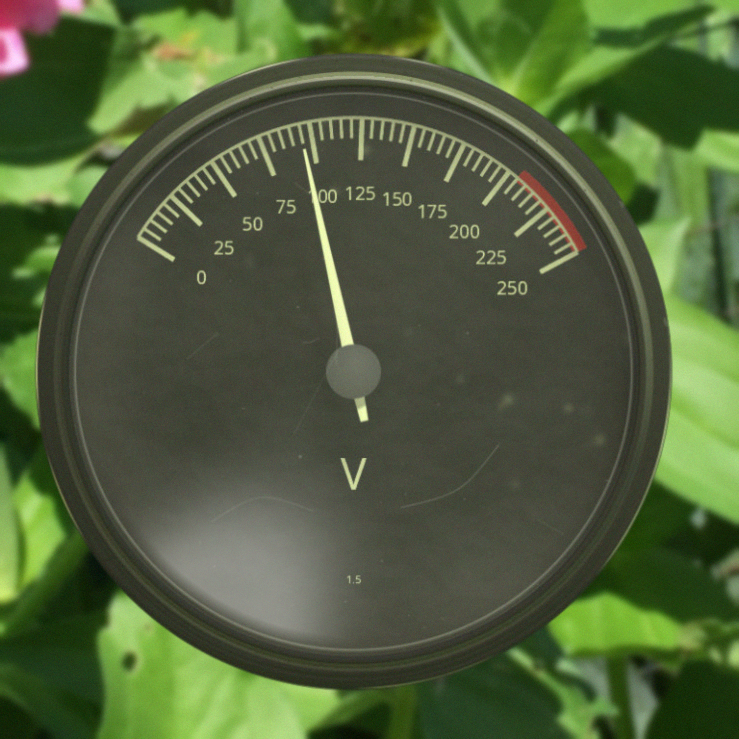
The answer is 95 V
